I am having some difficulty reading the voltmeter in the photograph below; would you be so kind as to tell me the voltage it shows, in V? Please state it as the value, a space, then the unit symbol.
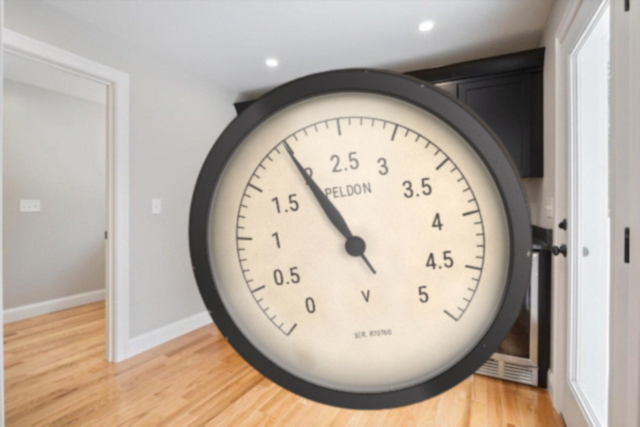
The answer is 2 V
